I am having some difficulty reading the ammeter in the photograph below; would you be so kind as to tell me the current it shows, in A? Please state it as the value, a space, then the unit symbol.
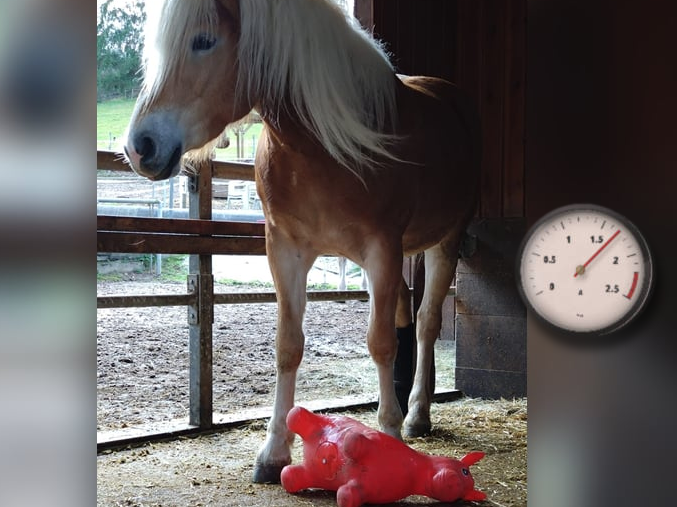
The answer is 1.7 A
